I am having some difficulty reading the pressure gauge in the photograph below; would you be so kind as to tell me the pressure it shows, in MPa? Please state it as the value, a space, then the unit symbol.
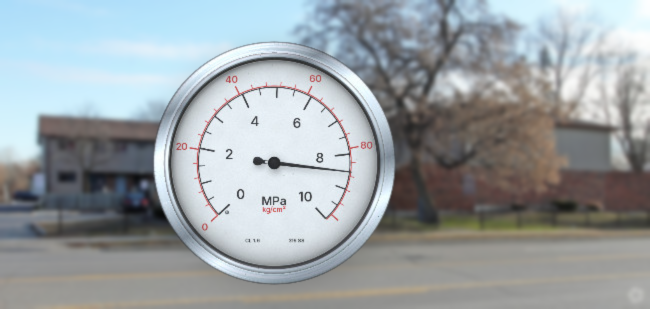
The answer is 8.5 MPa
